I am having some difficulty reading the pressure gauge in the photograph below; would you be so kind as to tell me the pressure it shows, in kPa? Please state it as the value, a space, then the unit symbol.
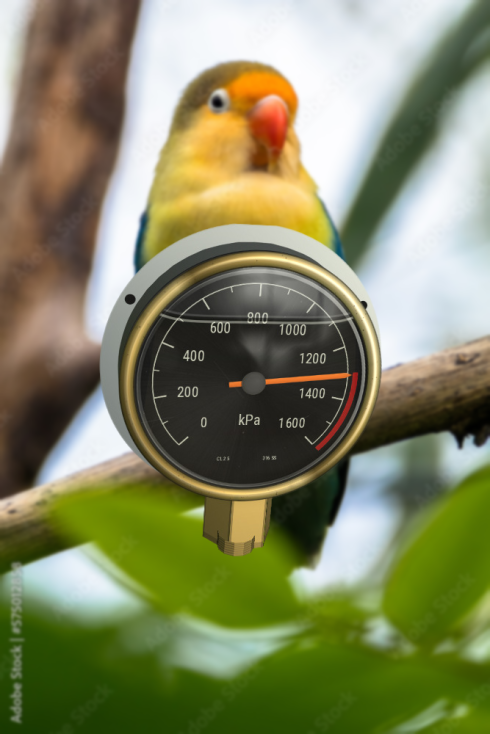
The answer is 1300 kPa
